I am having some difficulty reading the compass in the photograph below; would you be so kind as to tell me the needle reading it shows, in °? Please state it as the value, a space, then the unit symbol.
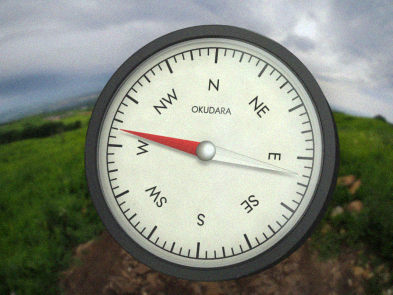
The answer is 280 °
